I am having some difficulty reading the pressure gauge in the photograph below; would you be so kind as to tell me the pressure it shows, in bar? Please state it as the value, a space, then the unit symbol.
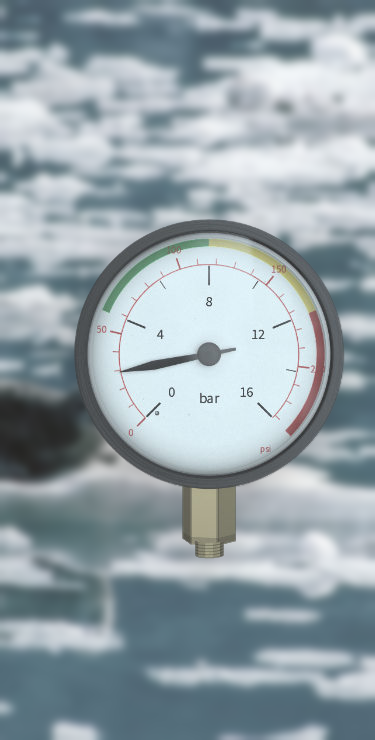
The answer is 2 bar
